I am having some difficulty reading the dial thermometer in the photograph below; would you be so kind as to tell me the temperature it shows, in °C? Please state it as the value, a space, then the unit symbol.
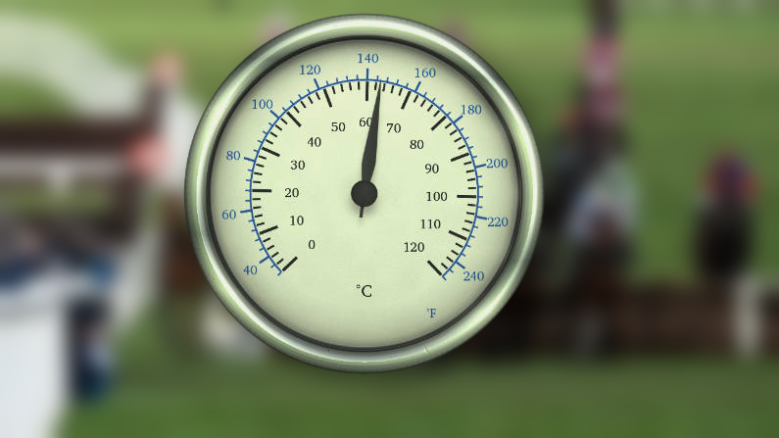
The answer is 63 °C
